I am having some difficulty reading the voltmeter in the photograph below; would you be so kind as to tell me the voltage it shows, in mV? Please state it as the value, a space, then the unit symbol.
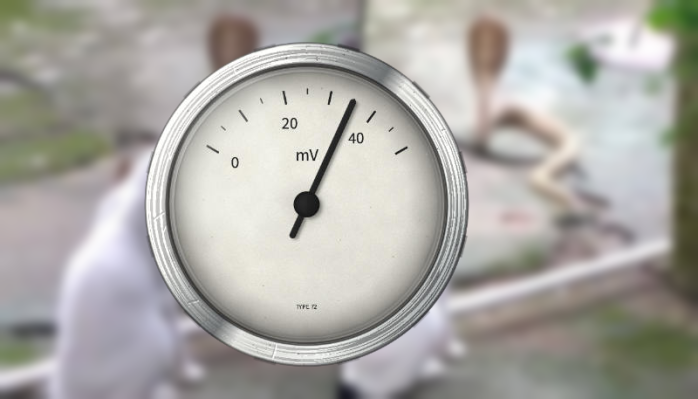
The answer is 35 mV
